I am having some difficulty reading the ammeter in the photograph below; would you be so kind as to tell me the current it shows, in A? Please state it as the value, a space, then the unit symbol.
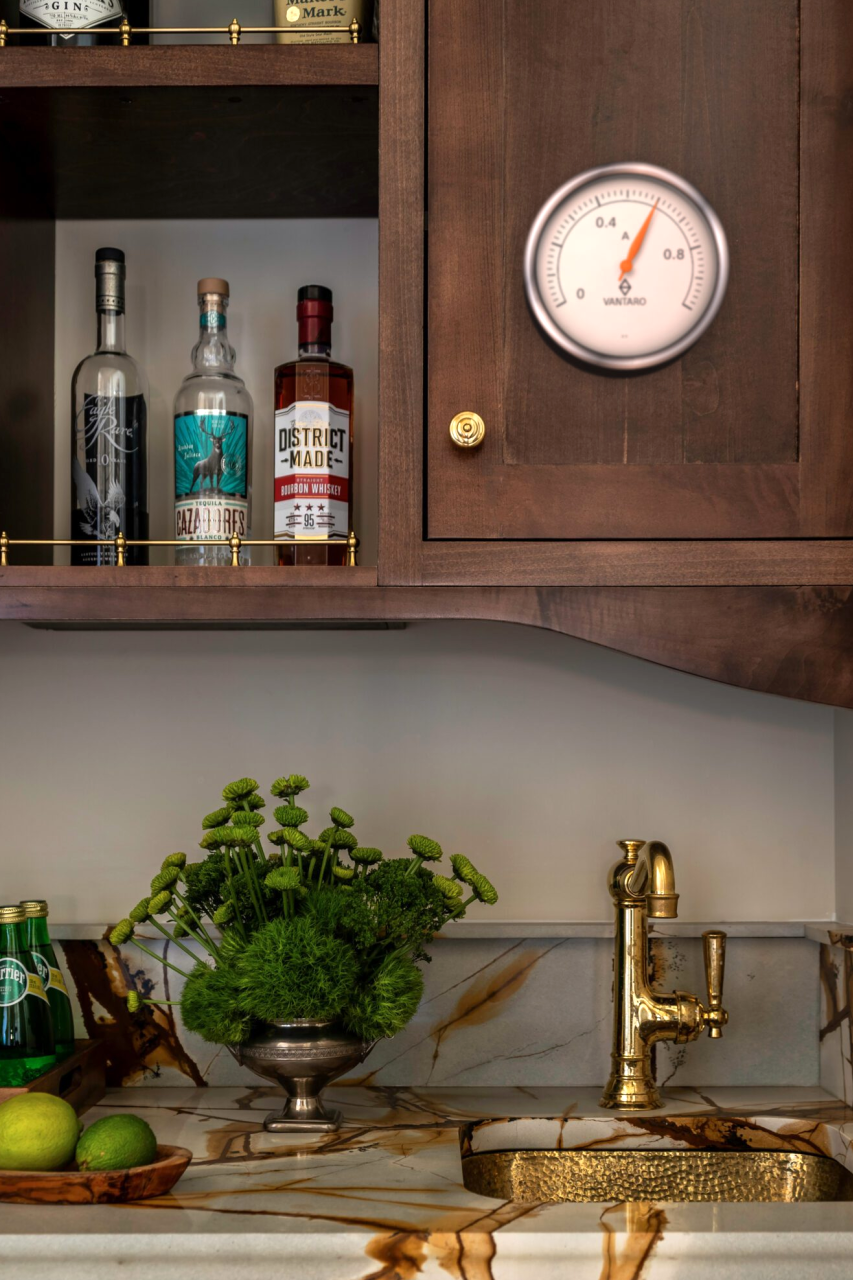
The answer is 0.6 A
